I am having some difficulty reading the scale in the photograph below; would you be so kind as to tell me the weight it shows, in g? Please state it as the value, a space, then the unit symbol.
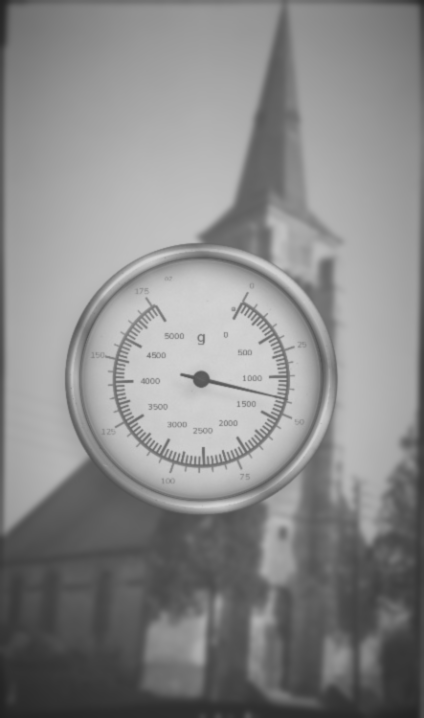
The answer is 1250 g
